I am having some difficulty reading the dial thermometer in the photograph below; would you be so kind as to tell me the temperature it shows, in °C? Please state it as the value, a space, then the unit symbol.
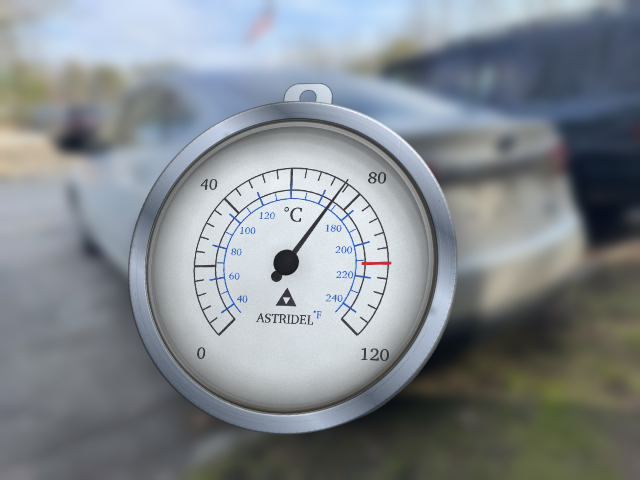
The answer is 76 °C
